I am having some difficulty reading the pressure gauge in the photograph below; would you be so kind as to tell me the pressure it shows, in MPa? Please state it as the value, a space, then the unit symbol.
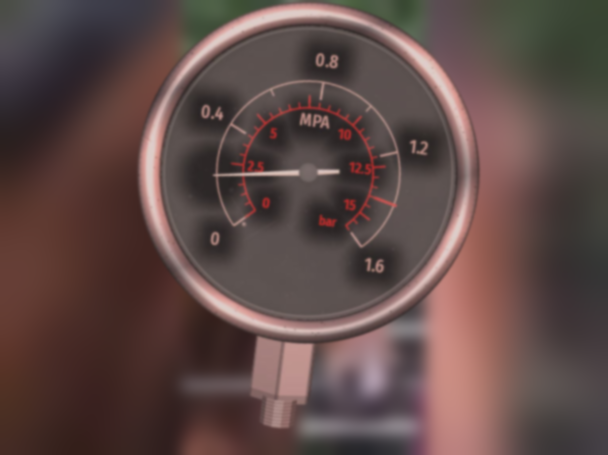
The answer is 0.2 MPa
